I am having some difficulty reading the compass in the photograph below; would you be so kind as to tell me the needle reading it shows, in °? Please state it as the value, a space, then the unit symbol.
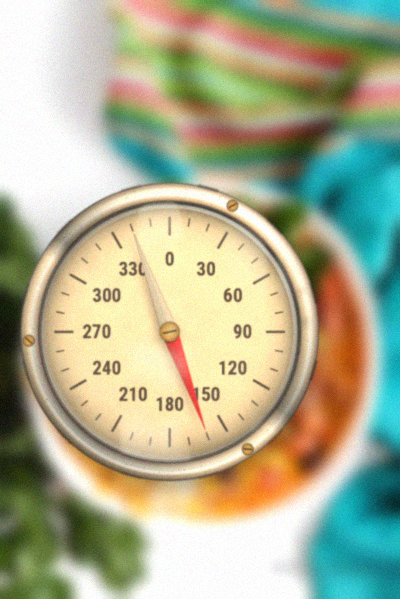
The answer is 160 °
